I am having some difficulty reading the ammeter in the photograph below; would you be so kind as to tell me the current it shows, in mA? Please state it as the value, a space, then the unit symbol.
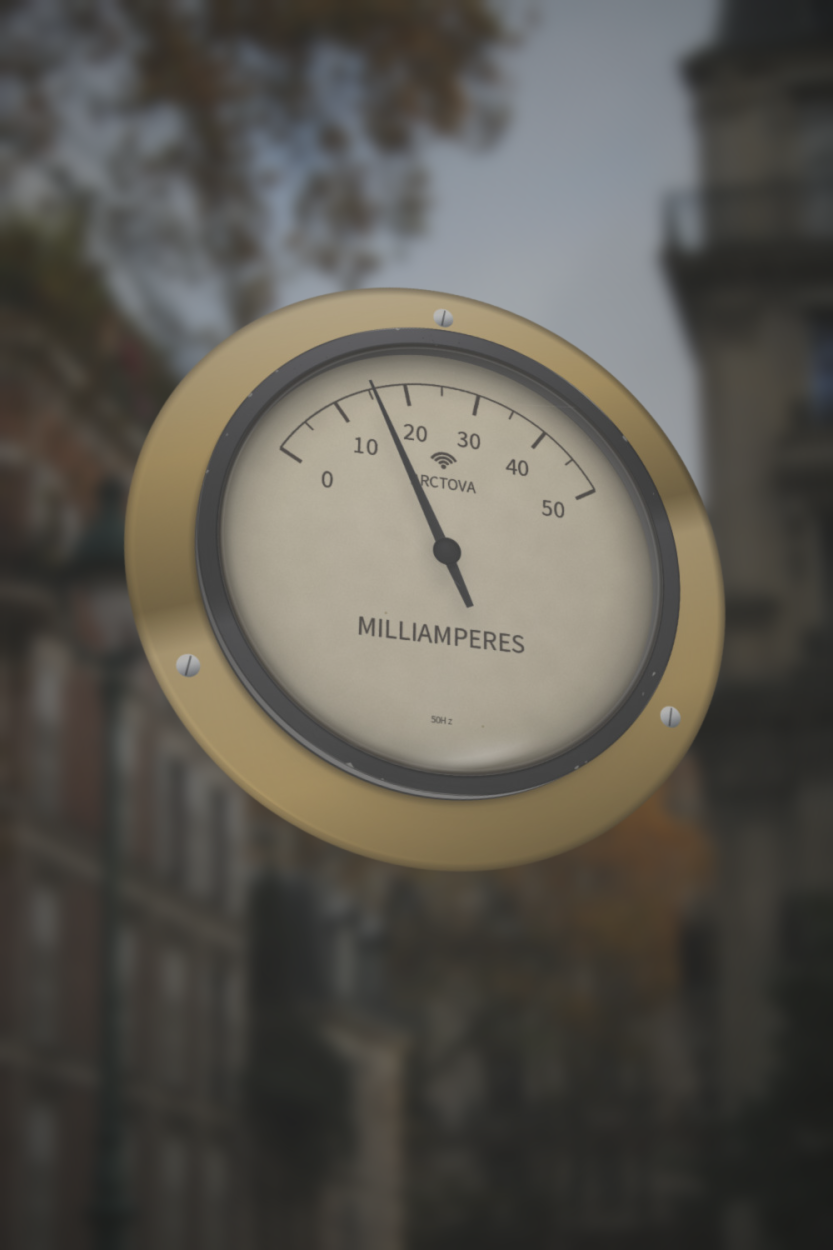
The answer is 15 mA
